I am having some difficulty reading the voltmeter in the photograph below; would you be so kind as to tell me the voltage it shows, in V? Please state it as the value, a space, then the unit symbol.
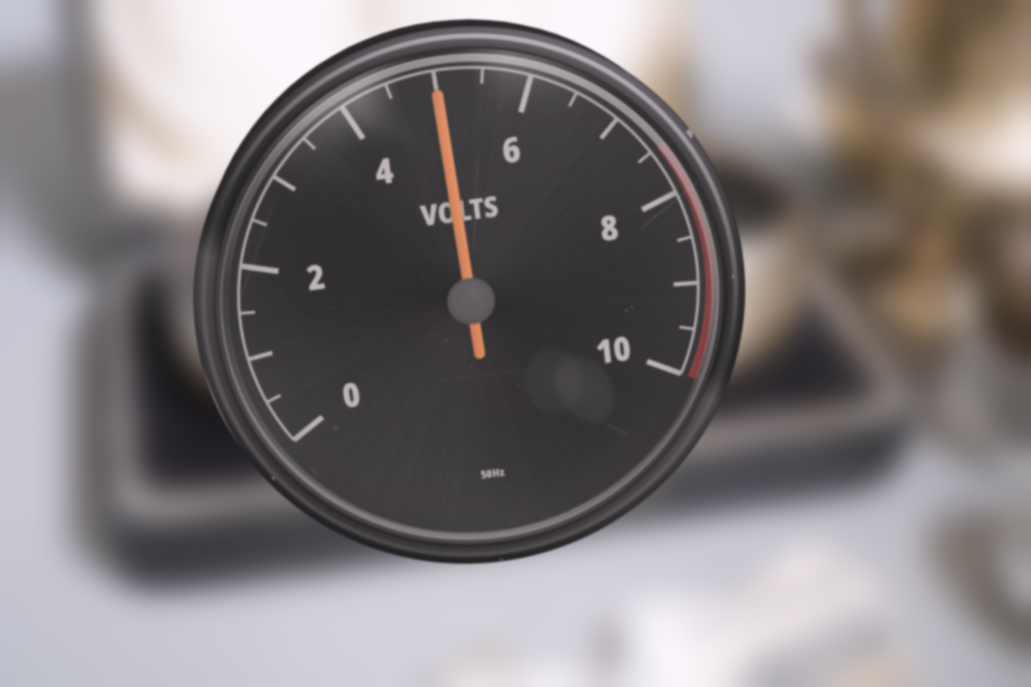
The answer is 5 V
